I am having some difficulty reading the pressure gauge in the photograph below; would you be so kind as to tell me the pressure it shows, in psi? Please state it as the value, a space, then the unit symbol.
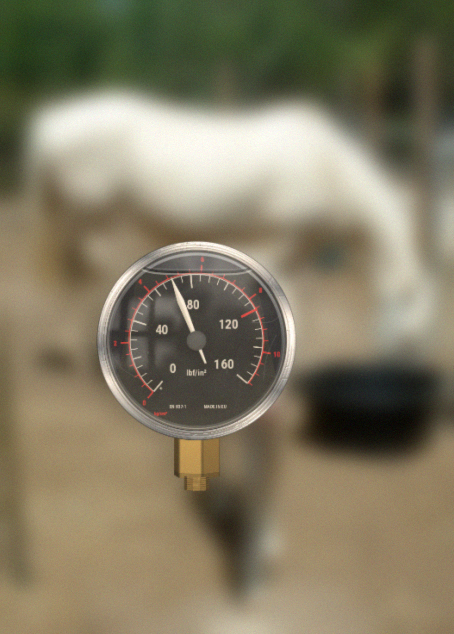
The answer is 70 psi
